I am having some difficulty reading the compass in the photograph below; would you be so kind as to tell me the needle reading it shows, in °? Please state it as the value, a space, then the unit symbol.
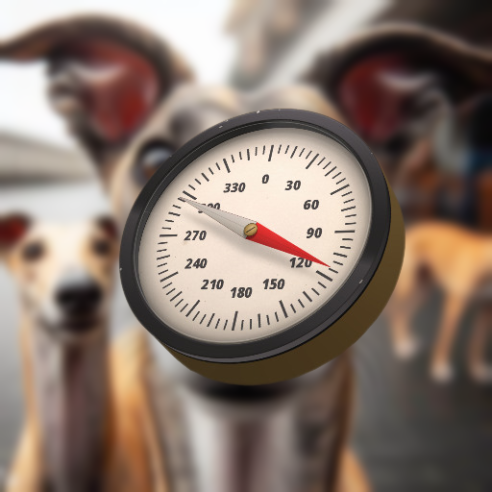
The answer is 115 °
